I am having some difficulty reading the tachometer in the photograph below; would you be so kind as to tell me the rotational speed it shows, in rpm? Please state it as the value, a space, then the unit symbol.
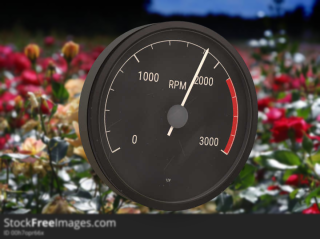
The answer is 1800 rpm
